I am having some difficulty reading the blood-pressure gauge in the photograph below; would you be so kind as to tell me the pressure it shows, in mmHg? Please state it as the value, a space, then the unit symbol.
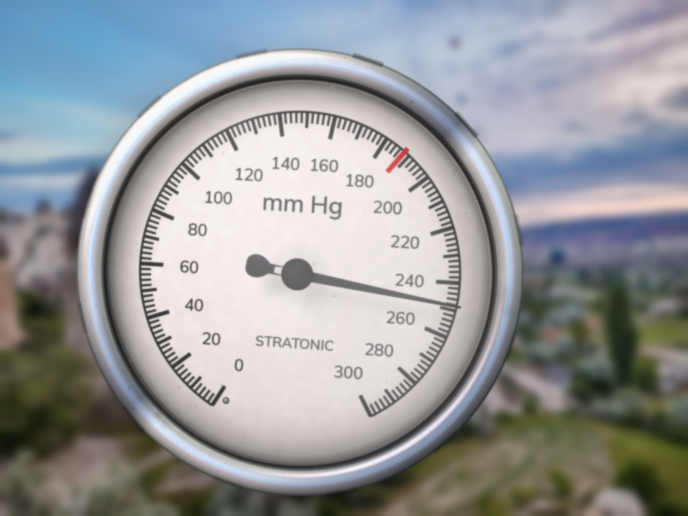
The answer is 248 mmHg
